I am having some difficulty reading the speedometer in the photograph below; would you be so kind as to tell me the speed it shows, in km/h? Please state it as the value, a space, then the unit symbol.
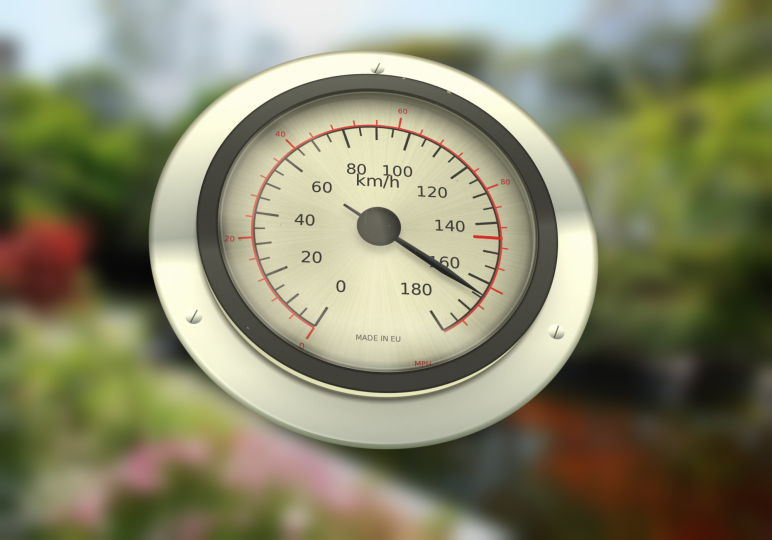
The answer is 165 km/h
